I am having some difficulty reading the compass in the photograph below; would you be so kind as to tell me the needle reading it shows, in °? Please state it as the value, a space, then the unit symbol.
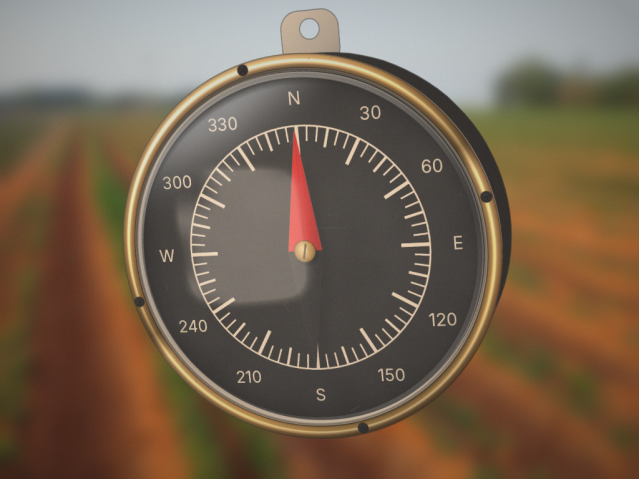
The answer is 0 °
